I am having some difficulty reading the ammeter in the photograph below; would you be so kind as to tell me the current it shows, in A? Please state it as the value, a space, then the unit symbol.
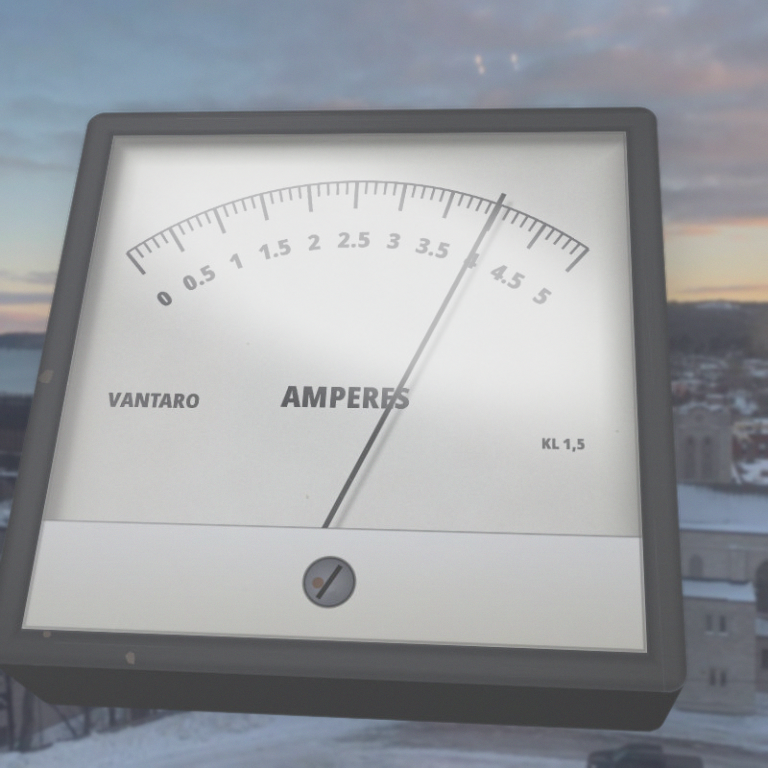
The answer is 4 A
